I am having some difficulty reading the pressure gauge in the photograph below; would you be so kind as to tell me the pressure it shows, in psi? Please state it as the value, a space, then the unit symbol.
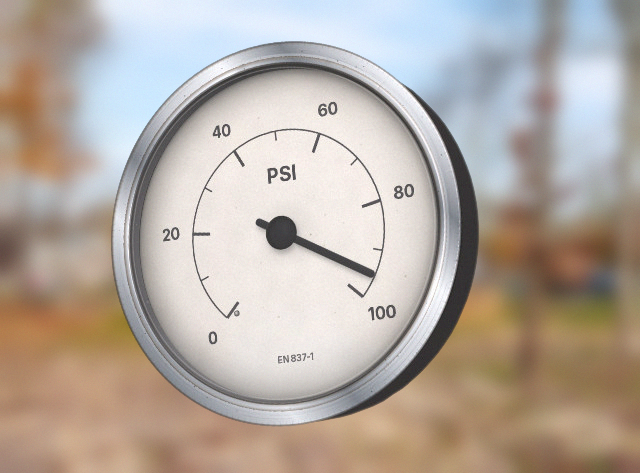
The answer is 95 psi
